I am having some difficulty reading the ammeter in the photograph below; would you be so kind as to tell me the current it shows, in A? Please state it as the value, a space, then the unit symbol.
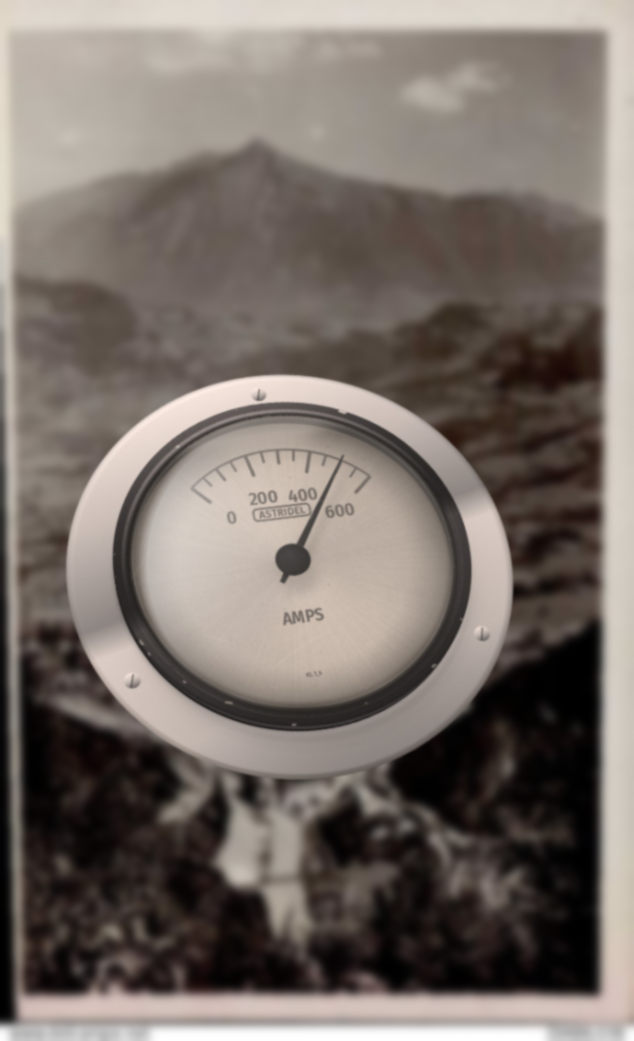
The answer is 500 A
